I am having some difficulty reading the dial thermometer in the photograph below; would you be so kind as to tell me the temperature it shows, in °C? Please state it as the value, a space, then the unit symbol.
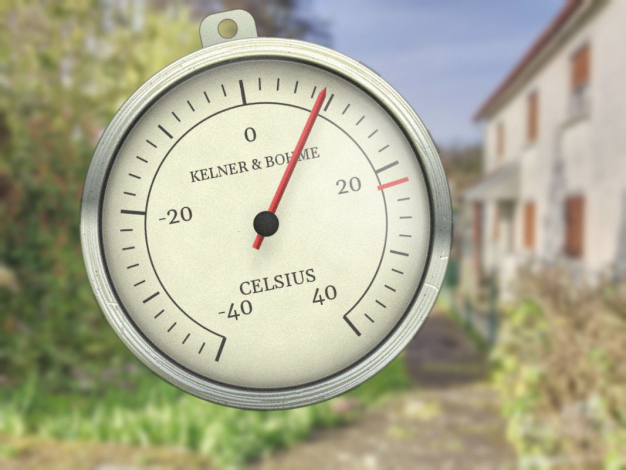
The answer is 9 °C
